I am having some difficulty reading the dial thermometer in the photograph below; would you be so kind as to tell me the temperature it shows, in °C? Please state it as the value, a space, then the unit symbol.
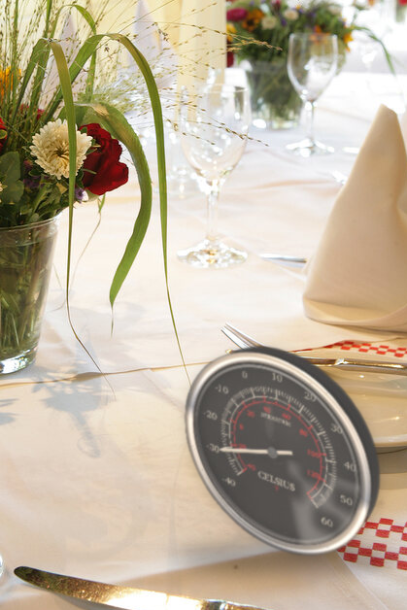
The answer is -30 °C
